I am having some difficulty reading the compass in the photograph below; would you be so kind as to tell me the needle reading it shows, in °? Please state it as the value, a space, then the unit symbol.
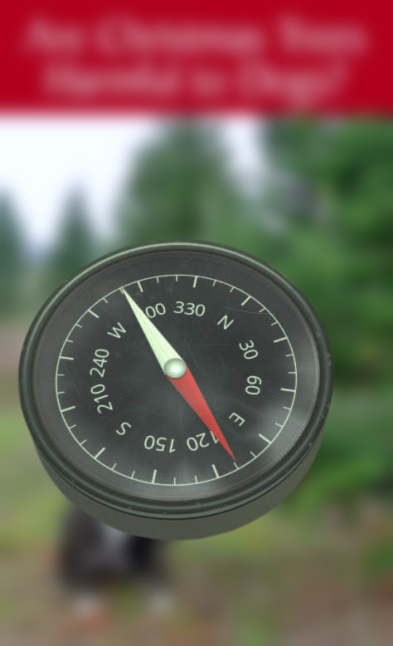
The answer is 110 °
